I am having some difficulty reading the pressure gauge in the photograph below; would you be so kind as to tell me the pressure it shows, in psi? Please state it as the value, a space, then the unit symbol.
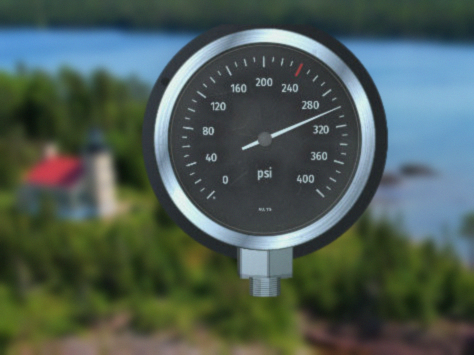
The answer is 300 psi
